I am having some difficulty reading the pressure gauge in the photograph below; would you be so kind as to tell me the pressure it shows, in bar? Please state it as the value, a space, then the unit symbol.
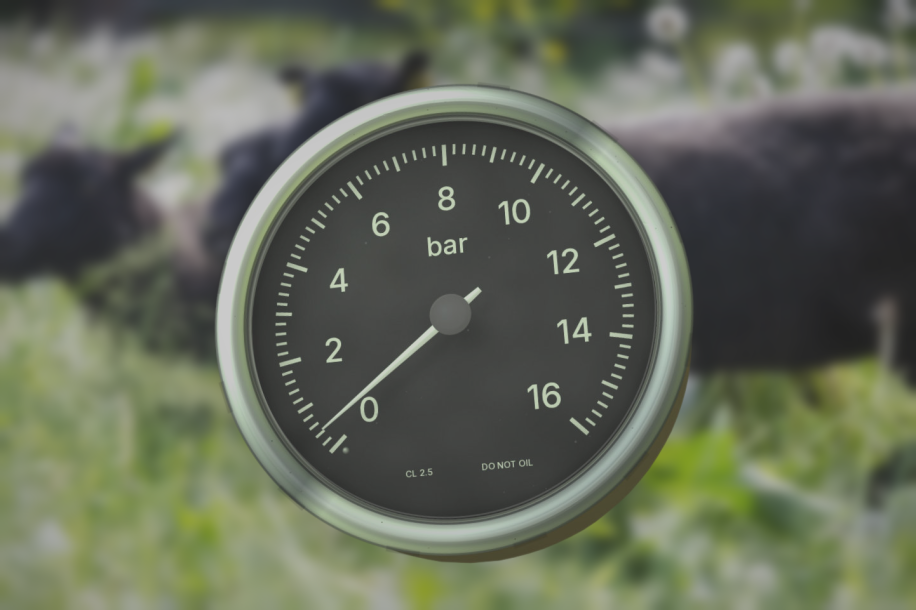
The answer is 0.4 bar
